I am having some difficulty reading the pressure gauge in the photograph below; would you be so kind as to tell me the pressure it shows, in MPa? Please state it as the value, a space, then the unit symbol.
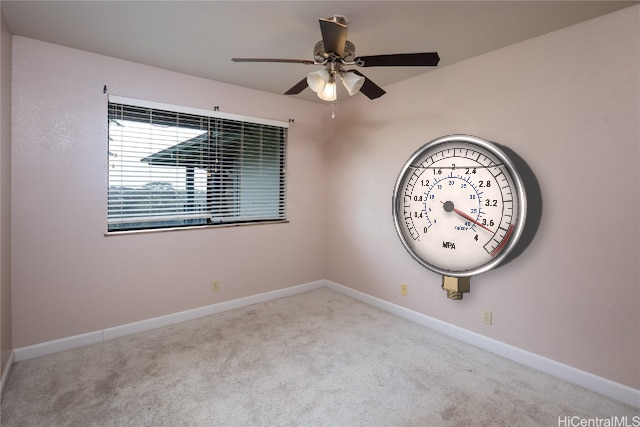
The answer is 3.7 MPa
